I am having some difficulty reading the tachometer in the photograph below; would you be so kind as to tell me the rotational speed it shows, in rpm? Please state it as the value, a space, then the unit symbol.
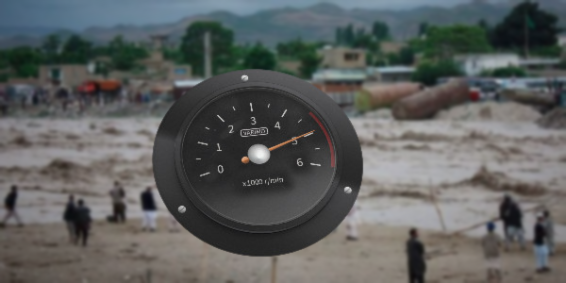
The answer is 5000 rpm
